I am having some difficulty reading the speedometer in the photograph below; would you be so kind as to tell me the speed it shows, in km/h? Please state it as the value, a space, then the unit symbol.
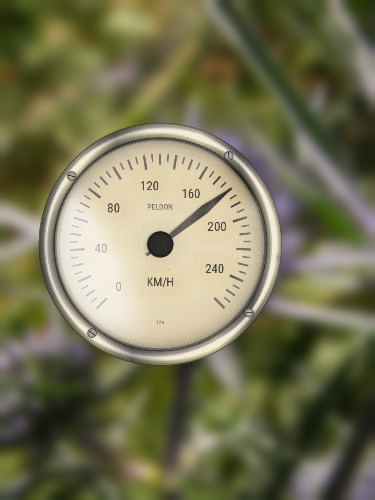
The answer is 180 km/h
